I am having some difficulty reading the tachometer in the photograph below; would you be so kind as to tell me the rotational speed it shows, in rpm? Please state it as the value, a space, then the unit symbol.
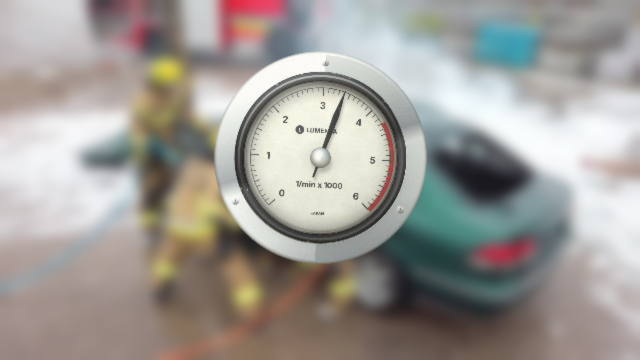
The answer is 3400 rpm
